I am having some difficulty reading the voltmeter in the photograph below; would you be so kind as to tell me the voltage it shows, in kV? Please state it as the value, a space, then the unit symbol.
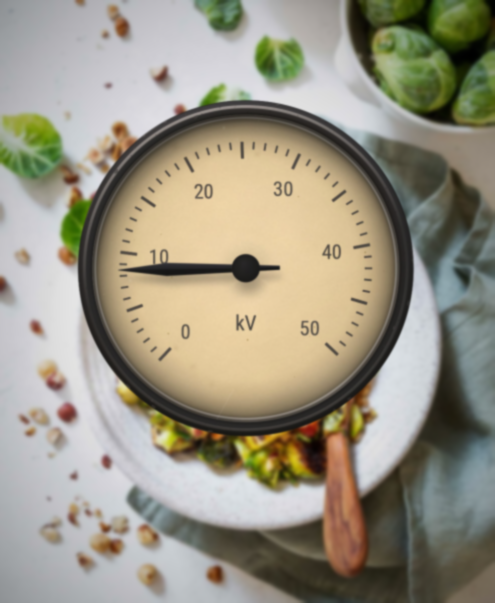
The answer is 8.5 kV
